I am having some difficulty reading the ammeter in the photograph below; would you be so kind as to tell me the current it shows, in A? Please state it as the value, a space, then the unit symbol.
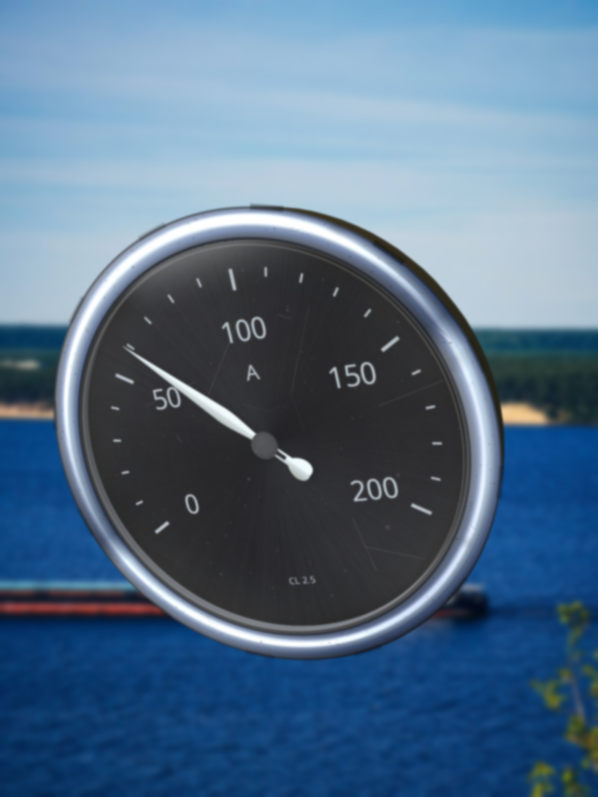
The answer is 60 A
